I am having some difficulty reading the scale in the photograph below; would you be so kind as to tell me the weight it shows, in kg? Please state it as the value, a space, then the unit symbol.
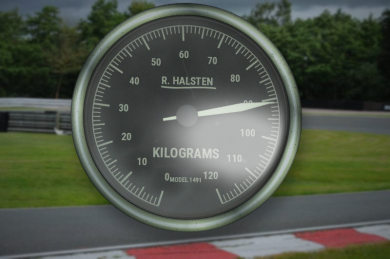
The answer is 91 kg
